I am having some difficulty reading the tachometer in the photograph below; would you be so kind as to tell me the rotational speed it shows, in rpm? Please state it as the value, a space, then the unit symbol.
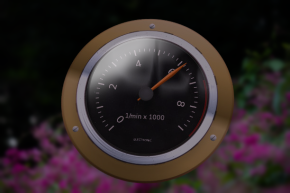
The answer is 6200 rpm
